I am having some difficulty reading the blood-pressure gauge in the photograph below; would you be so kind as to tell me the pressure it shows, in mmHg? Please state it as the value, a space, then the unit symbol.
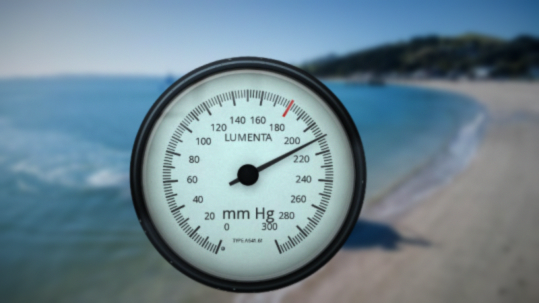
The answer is 210 mmHg
